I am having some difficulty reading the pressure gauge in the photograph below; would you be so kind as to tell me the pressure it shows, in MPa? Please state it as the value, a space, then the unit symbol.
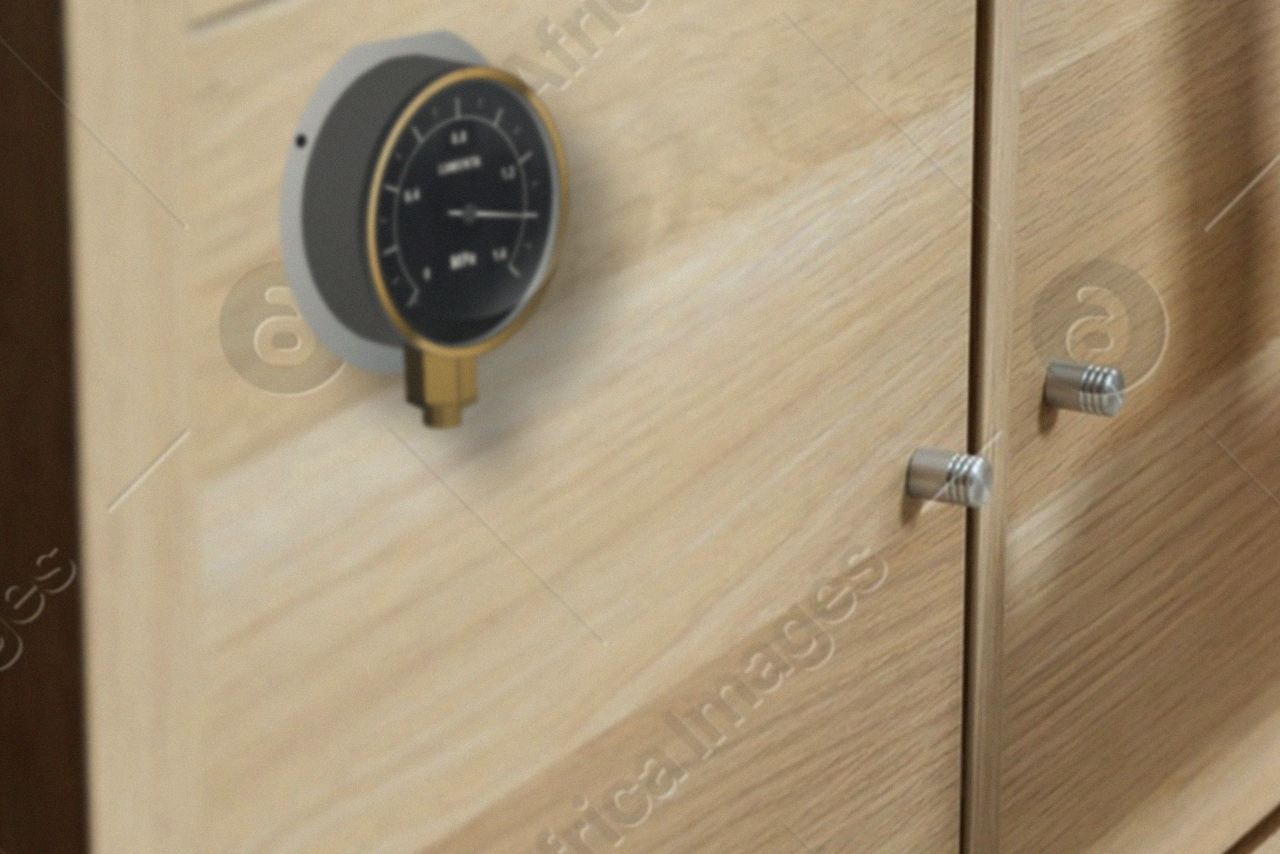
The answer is 1.4 MPa
